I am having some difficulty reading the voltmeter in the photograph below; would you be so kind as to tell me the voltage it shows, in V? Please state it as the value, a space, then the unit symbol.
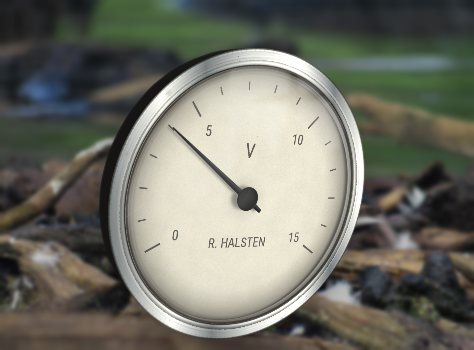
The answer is 4 V
